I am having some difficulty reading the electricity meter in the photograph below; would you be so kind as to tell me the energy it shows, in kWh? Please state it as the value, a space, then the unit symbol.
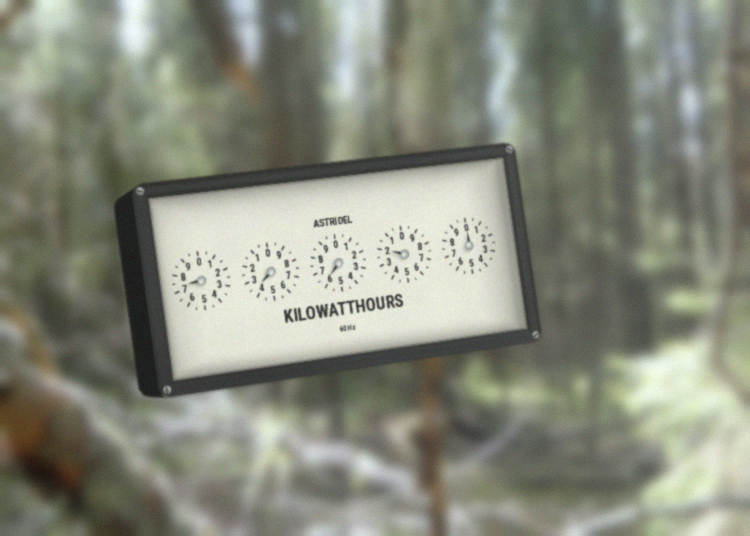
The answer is 73620 kWh
